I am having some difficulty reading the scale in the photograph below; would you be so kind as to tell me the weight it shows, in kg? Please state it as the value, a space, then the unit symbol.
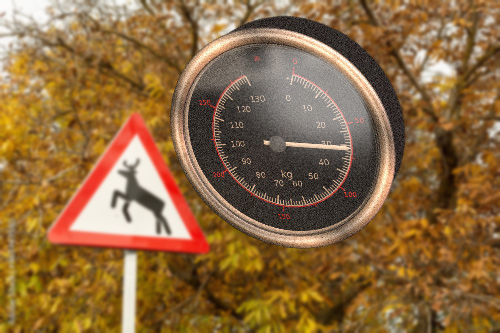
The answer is 30 kg
